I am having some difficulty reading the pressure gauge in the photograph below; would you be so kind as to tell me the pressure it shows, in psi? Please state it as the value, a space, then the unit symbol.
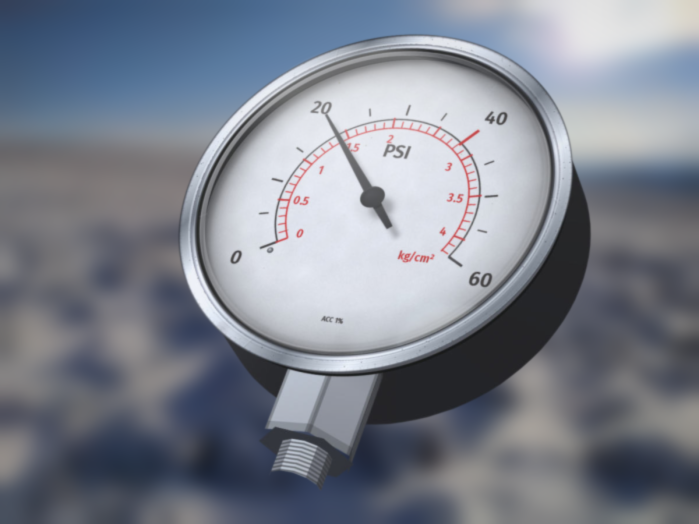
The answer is 20 psi
